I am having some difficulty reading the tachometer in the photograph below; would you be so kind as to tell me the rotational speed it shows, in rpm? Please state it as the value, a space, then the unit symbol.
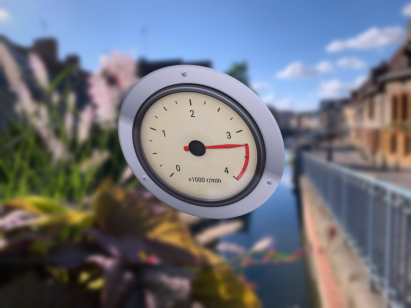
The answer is 3250 rpm
